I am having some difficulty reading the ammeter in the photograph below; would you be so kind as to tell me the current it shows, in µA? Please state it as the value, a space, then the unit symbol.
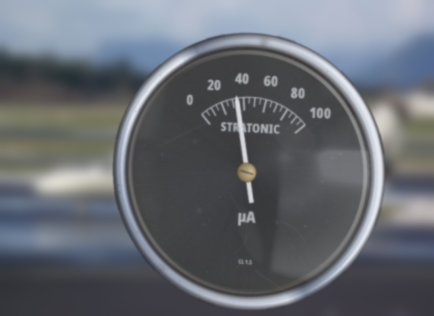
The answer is 35 µA
